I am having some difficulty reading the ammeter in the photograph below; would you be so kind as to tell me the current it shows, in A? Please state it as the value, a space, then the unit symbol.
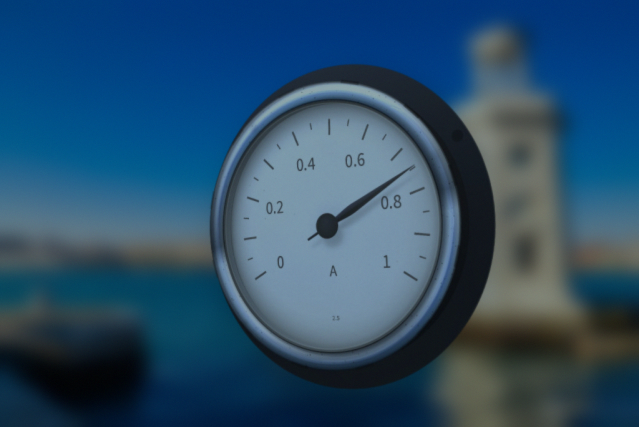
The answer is 0.75 A
